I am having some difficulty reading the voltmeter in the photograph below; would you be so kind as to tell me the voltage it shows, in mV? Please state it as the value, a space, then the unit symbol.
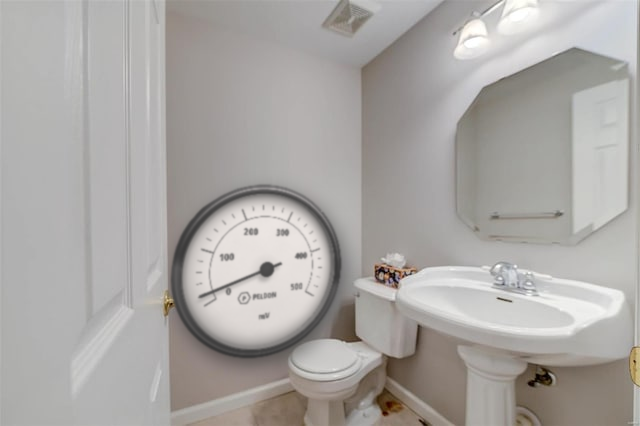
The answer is 20 mV
